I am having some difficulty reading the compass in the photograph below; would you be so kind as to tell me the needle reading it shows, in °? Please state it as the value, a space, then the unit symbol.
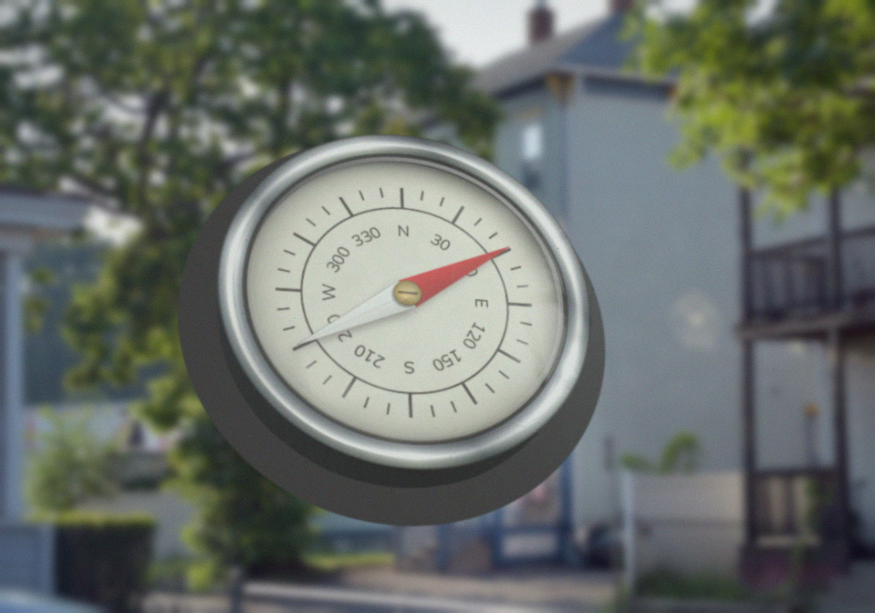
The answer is 60 °
